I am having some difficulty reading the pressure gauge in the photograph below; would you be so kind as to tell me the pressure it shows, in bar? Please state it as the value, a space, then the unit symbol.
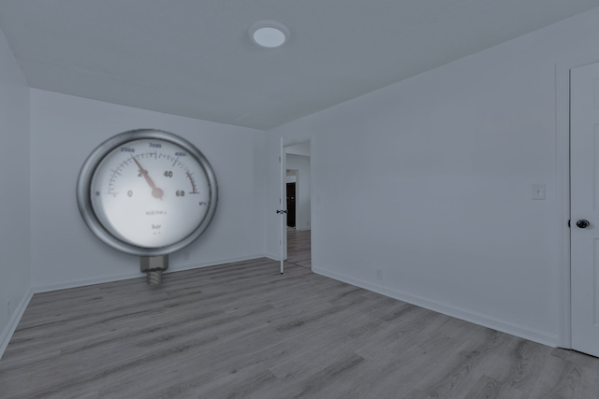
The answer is 20 bar
